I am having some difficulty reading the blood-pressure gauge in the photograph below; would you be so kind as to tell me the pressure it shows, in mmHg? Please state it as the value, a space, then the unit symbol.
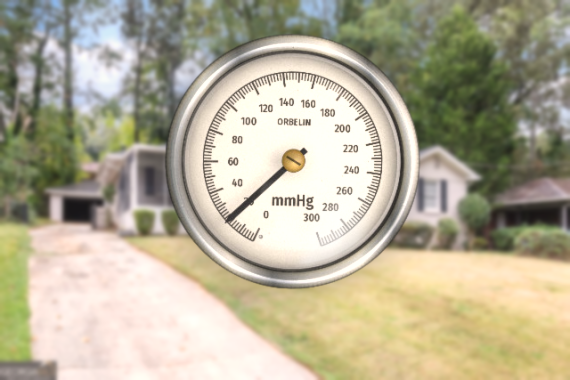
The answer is 20 mmHg
